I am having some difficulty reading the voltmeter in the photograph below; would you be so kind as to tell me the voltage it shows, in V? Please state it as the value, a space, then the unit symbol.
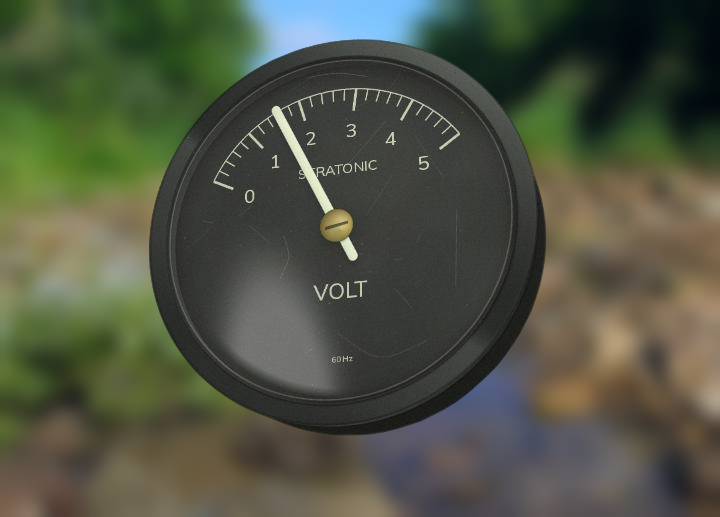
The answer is 1.6 V
